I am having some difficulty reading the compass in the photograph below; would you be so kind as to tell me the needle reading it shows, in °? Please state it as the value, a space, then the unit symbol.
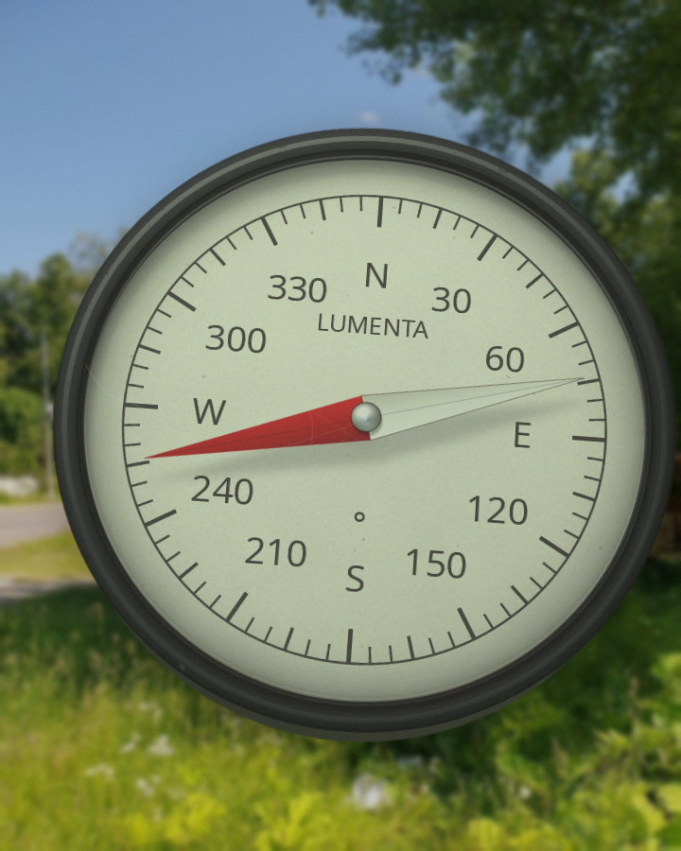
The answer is 255 °
